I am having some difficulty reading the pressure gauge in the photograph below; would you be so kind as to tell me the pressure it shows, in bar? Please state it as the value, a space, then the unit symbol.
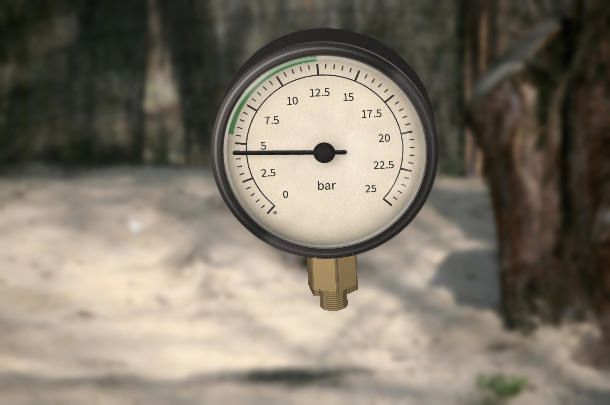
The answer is 4.5 bar
